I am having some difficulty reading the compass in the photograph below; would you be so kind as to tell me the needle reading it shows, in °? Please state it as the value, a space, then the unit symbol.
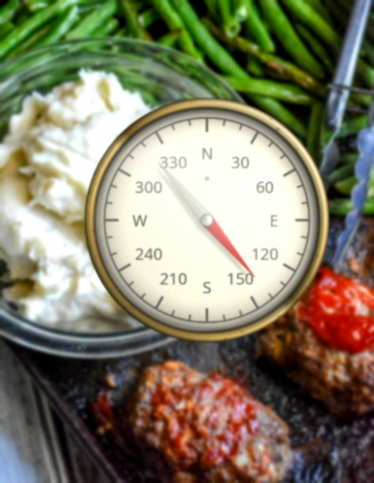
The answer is 140 °
